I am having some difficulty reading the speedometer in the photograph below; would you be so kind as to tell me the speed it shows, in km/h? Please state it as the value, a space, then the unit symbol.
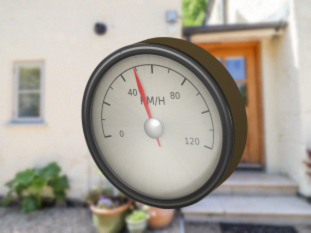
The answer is 50 km/h
